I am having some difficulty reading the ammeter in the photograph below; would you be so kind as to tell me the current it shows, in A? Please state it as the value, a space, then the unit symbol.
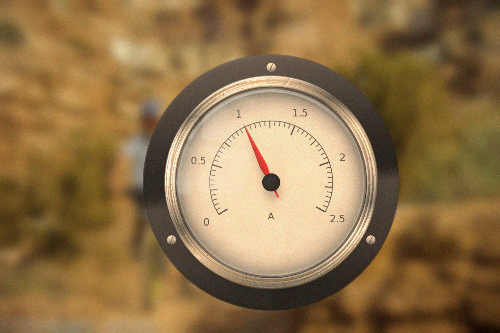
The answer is 1 A
